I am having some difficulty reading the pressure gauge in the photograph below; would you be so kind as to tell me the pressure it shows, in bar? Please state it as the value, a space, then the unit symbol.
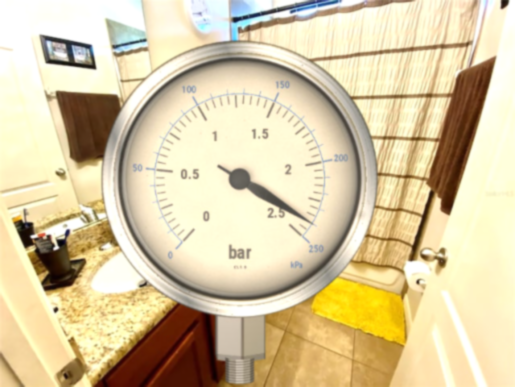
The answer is 2.4 bar
